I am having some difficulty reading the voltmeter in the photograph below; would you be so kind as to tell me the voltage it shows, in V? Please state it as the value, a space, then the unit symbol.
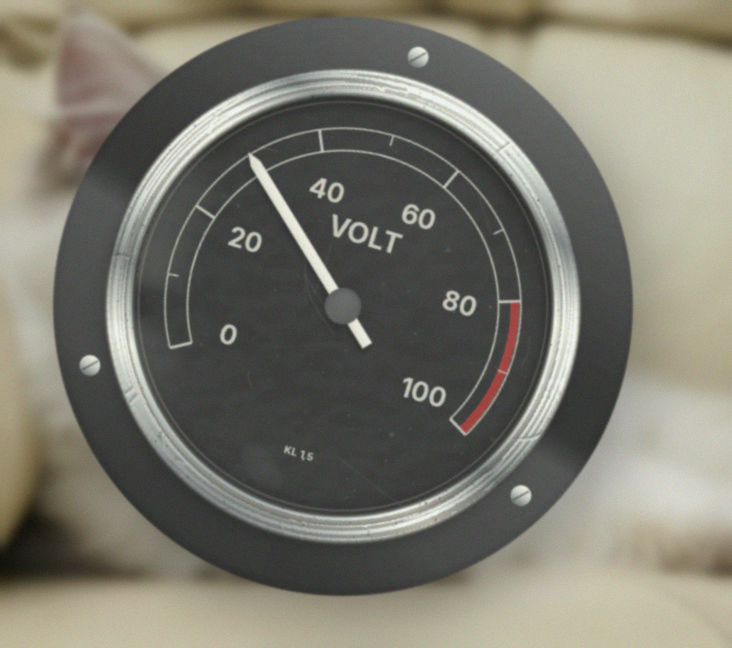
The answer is 30 V
